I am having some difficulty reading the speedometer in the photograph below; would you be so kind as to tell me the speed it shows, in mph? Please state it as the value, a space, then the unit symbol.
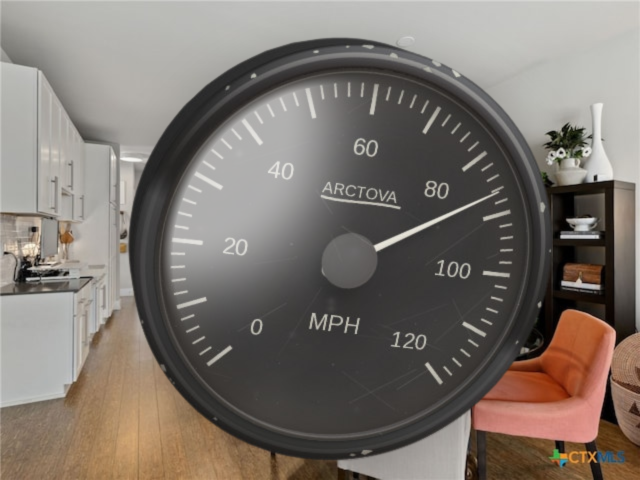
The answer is 86 mph
